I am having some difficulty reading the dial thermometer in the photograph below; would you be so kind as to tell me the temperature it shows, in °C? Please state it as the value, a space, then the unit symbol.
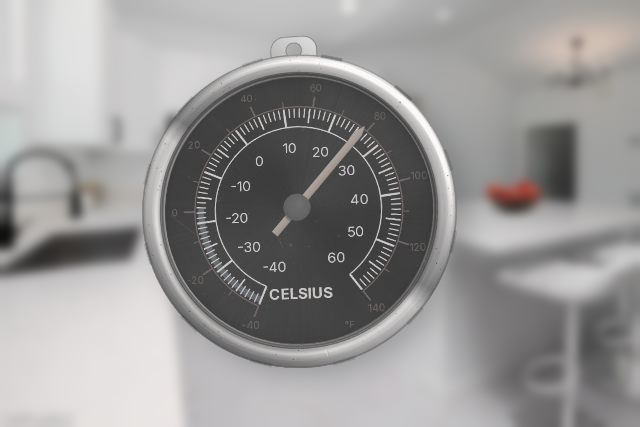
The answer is 26 °C
